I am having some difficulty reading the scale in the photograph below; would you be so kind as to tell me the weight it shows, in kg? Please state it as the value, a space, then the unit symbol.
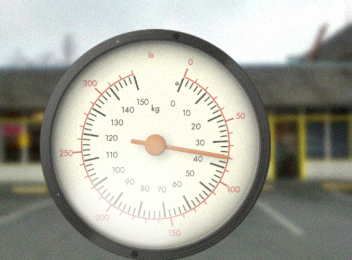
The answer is 36 kg
